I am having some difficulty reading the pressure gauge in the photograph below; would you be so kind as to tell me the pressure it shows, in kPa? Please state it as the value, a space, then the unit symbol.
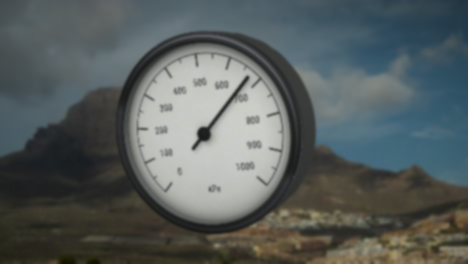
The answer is 675 kPa
